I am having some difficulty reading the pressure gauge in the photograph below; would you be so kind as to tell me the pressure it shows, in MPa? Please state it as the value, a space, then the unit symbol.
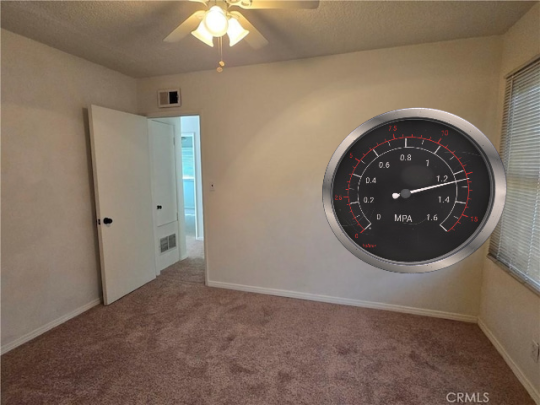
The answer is 1.25 MPa
